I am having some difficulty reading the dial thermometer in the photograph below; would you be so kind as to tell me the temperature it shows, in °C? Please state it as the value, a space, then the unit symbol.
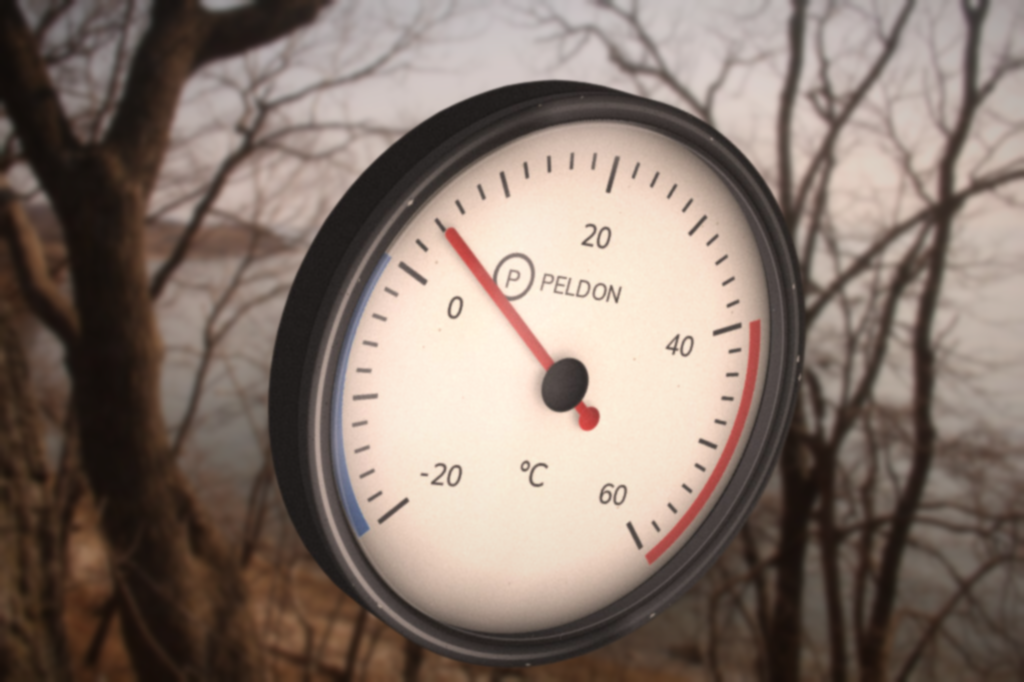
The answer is 4 °C
